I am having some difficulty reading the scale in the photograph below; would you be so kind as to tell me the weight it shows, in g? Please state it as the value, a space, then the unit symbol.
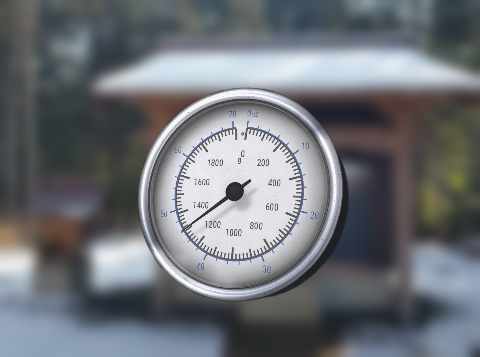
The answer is 1300 g
